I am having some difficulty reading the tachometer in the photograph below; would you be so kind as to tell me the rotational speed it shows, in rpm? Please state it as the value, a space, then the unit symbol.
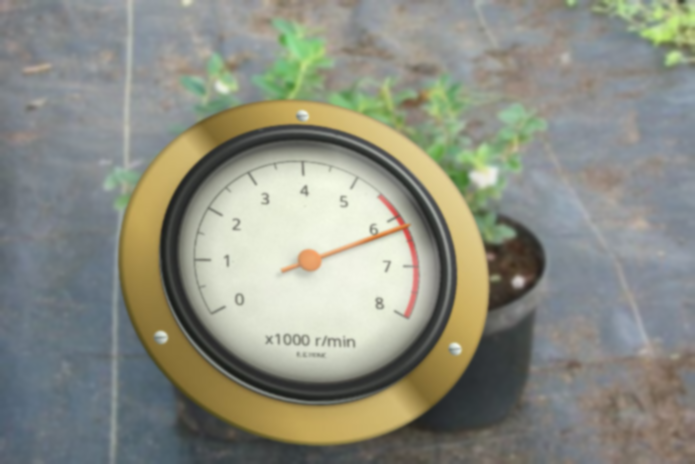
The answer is 6250 rpm
